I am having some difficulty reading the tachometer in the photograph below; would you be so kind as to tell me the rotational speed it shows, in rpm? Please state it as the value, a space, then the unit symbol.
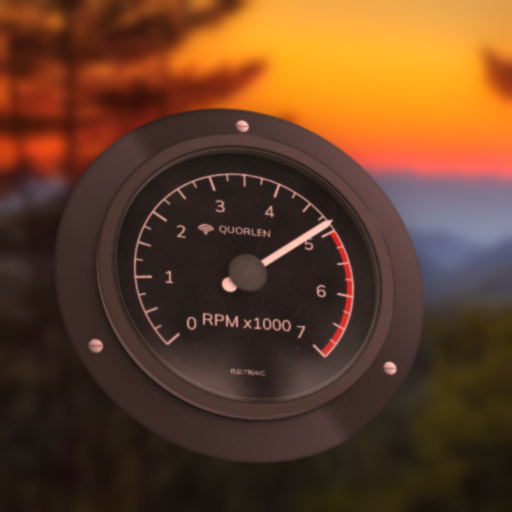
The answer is 4875 rpm
